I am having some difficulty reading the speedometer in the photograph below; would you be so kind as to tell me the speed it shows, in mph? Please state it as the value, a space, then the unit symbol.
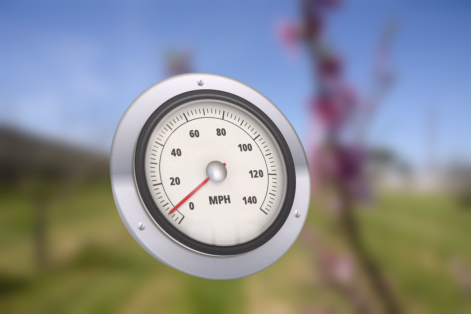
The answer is 6 mph
